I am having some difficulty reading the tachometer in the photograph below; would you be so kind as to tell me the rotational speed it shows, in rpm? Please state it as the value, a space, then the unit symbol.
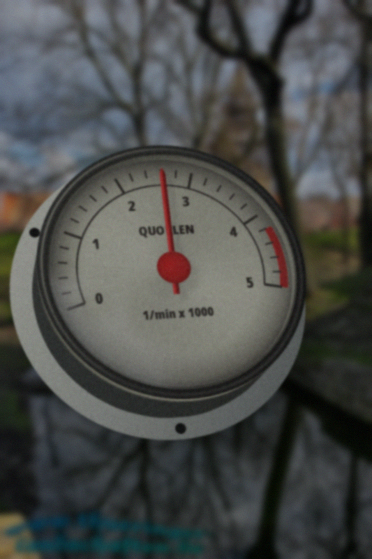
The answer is 2600 rpm
